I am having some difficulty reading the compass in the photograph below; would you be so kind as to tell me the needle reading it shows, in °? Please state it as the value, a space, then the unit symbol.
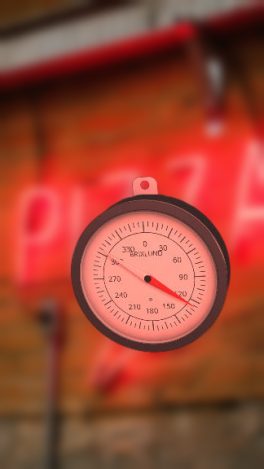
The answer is 125 °
